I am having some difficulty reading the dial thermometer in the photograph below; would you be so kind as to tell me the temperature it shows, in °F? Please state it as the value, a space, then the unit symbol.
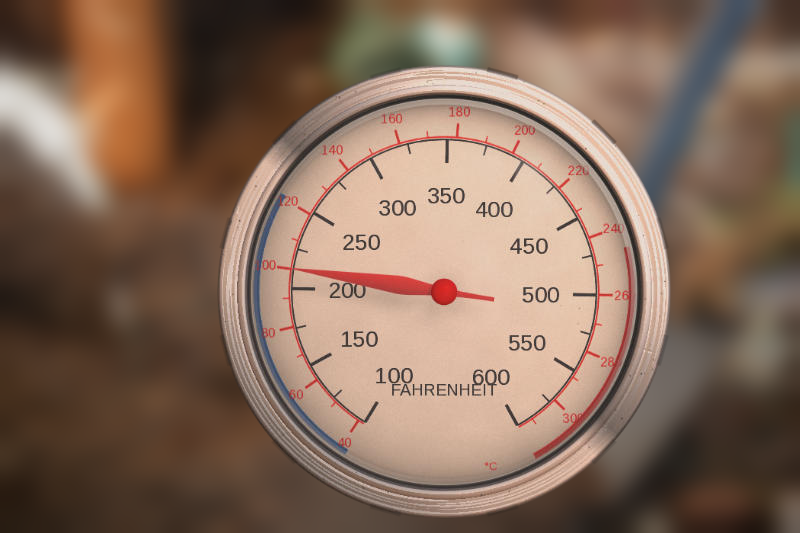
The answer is 212.5 °F
